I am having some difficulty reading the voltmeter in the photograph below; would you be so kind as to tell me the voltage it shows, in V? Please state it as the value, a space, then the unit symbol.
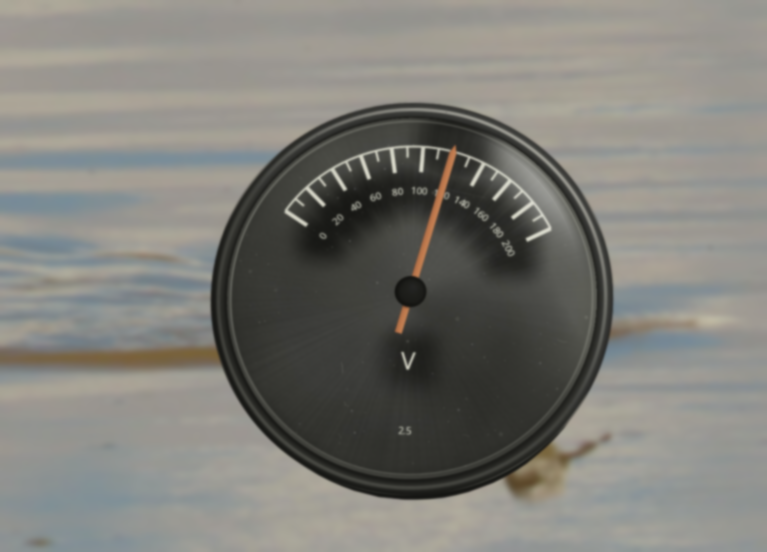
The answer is 120 V
